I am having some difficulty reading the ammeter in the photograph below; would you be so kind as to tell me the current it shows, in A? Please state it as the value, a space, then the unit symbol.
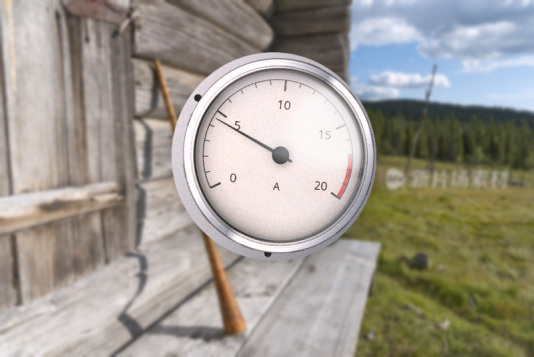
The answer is 4.5 A
